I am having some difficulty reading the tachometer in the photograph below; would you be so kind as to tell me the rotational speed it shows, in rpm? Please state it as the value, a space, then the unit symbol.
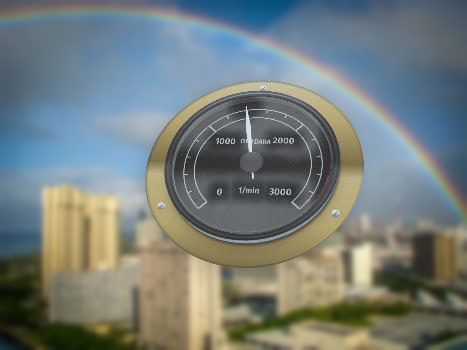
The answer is 1400 rpm
